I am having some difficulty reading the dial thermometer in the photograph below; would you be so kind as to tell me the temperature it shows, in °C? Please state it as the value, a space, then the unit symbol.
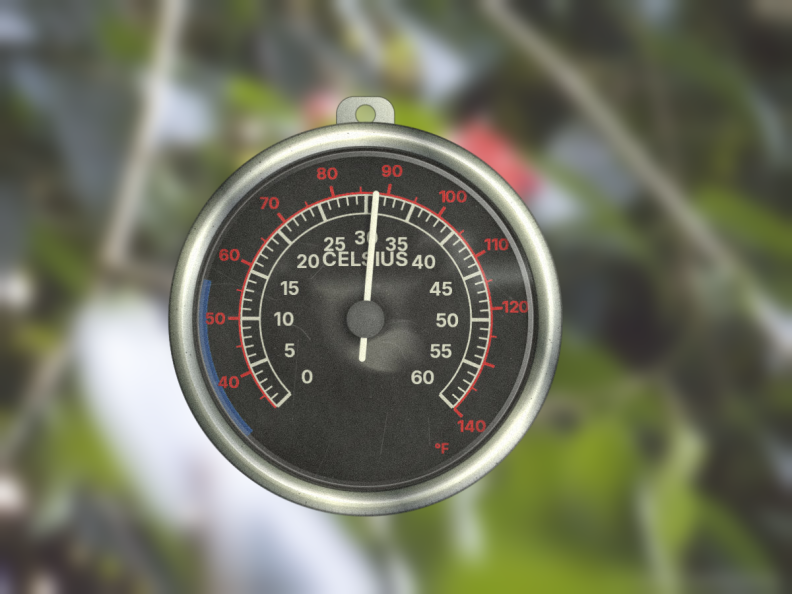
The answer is 31 °C
